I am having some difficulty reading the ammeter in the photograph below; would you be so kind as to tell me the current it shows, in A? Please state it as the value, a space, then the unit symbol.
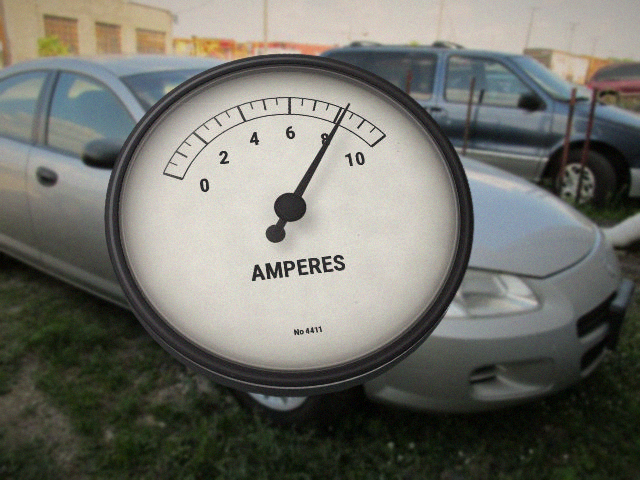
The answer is 8.25 A
